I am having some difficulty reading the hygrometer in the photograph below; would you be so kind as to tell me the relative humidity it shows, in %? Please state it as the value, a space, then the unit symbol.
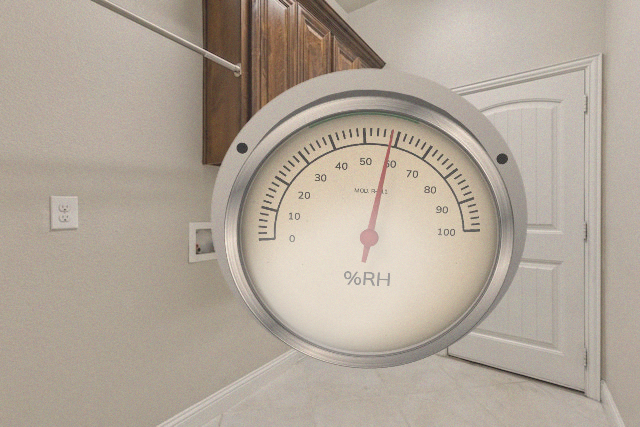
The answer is 58 %
